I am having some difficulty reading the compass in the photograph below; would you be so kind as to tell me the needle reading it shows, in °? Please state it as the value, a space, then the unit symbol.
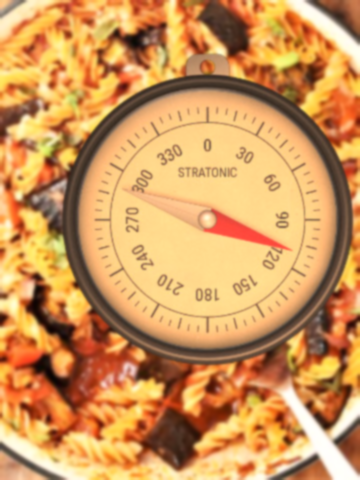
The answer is 110 °
